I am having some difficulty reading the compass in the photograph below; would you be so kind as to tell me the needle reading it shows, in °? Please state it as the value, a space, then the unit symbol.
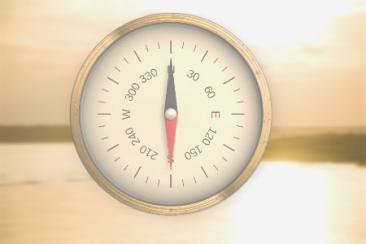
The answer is 180 °
